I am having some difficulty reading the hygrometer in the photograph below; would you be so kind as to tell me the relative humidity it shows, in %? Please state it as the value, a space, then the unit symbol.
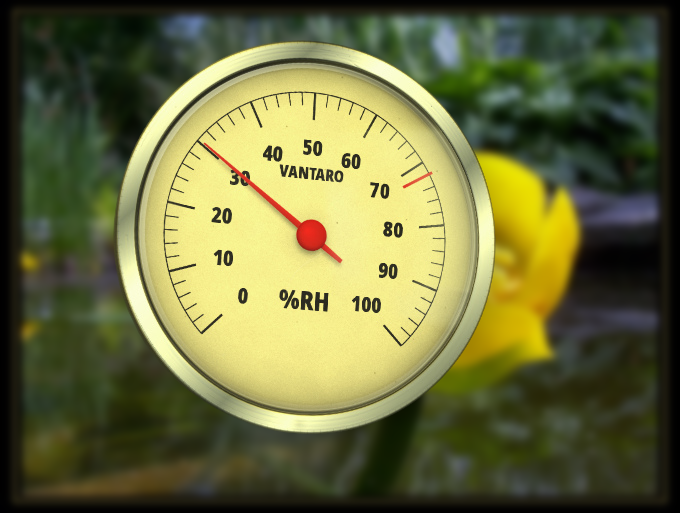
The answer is 30 %
